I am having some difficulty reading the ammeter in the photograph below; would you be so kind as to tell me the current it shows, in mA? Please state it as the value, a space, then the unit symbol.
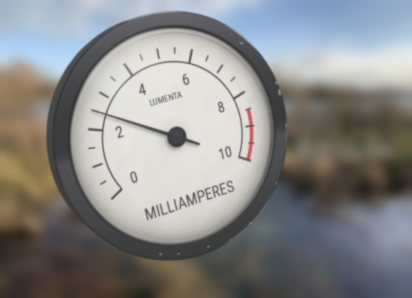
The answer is 2.5 mA
